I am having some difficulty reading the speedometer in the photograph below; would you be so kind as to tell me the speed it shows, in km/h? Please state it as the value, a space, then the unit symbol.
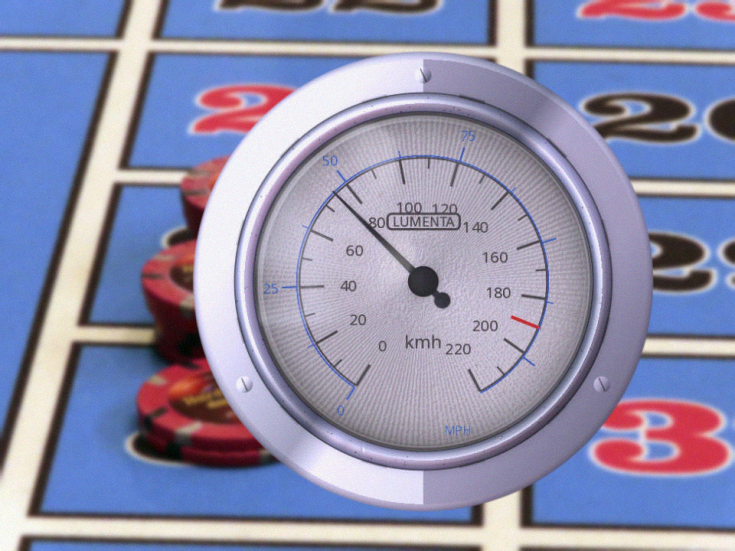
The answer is 75 km/h
